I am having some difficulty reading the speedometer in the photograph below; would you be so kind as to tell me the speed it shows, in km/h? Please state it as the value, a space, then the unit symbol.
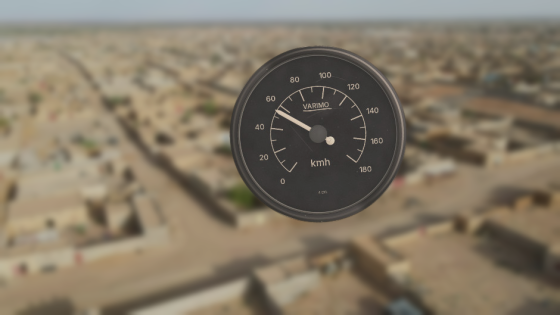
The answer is 55 km/h
